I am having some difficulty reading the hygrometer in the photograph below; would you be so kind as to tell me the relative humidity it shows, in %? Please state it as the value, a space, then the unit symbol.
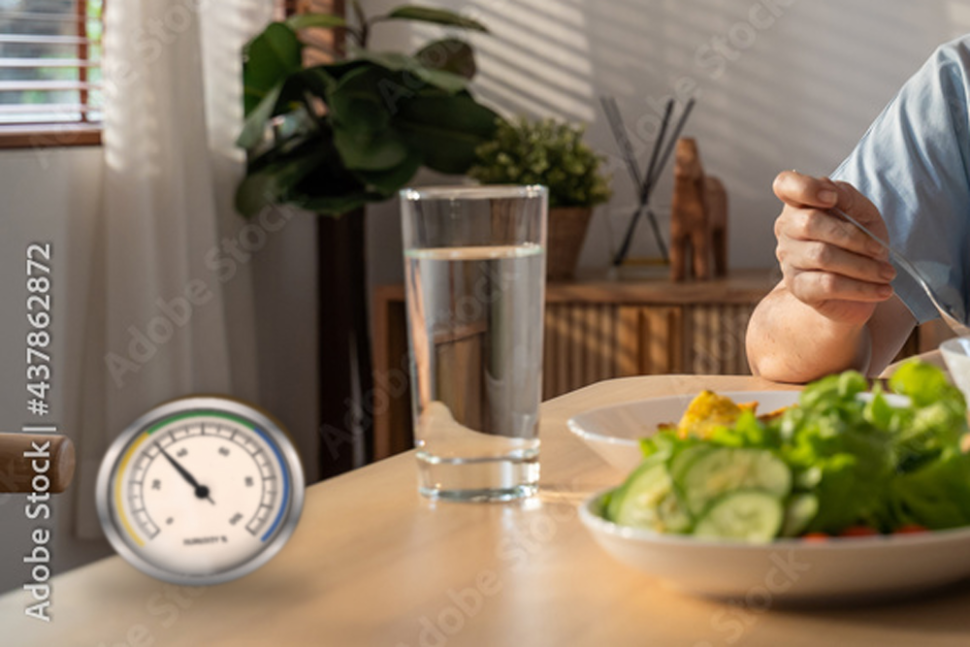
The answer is 35 %
